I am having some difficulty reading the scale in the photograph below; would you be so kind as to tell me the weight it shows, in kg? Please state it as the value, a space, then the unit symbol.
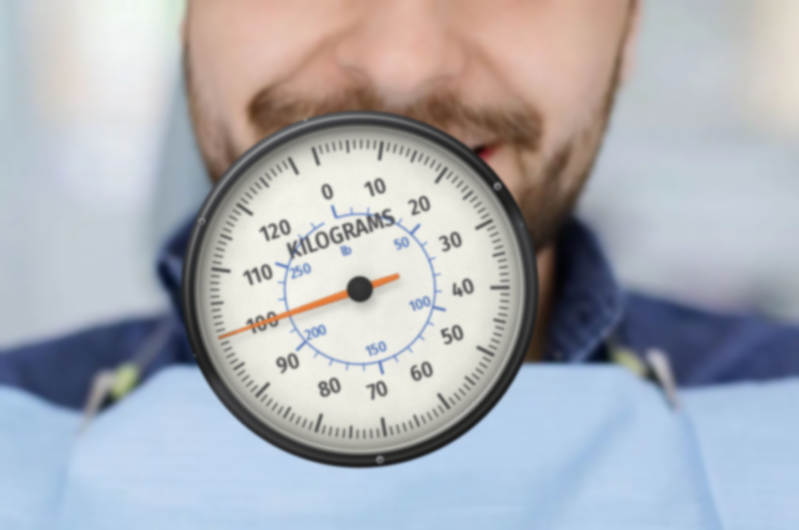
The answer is 100 kg
